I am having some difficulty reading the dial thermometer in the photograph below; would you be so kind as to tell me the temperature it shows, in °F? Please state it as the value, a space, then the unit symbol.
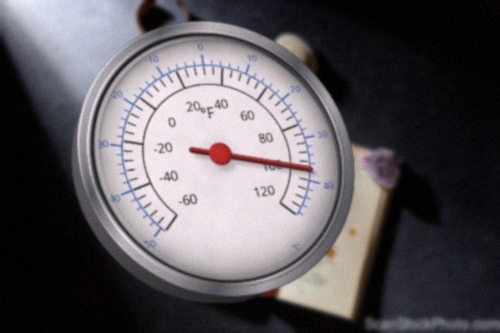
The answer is 100 °F
